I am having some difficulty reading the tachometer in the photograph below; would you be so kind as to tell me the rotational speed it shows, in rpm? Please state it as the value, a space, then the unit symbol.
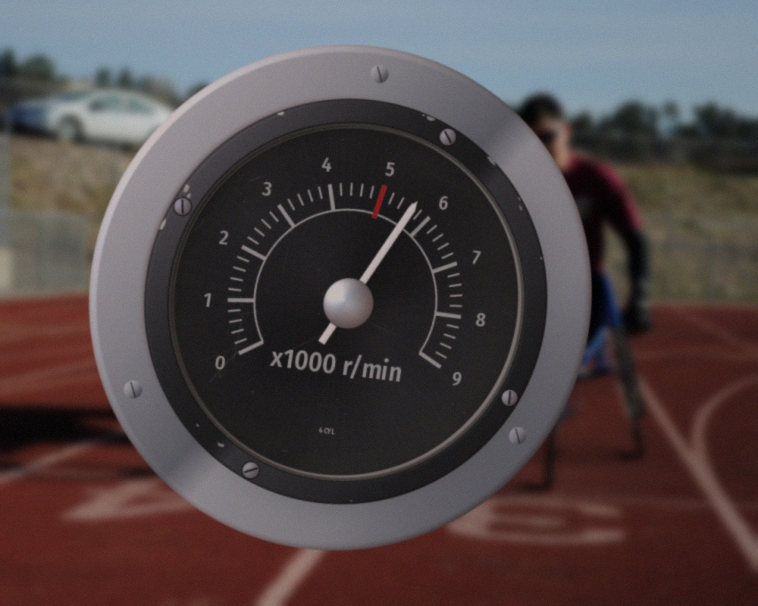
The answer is 5600 rpm
